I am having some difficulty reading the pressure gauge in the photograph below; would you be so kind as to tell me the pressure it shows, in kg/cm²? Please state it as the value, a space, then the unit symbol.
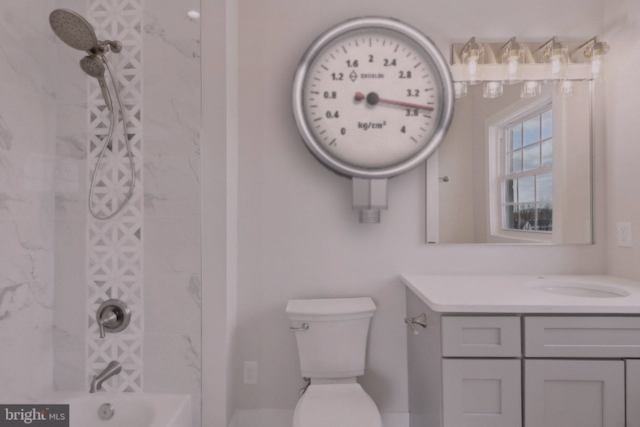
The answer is 3.5 kg/cm²
